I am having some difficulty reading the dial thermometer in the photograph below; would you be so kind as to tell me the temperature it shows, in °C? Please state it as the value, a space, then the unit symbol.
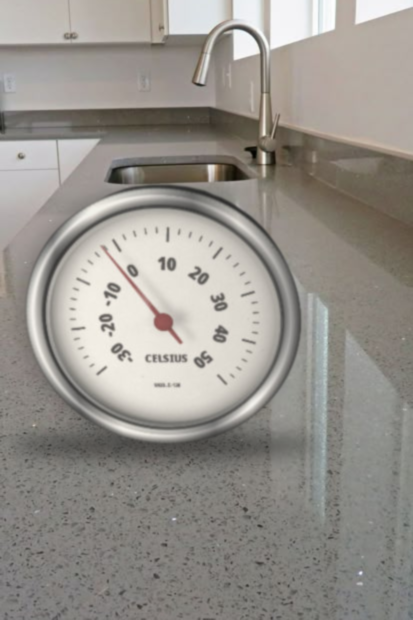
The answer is -2 °C
